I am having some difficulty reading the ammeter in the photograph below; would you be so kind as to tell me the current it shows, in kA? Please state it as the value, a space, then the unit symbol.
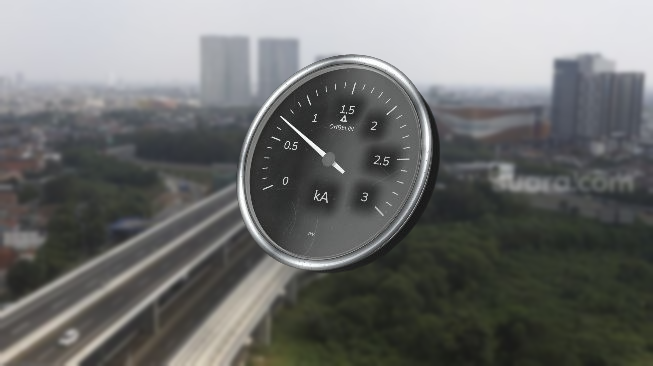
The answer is 0.7 kA
